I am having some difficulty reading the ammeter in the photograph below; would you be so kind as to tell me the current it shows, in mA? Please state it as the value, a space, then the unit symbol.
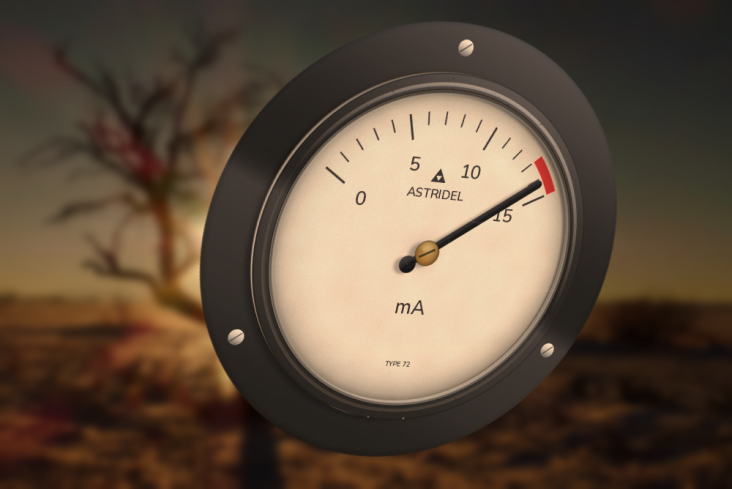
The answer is 14 mA
